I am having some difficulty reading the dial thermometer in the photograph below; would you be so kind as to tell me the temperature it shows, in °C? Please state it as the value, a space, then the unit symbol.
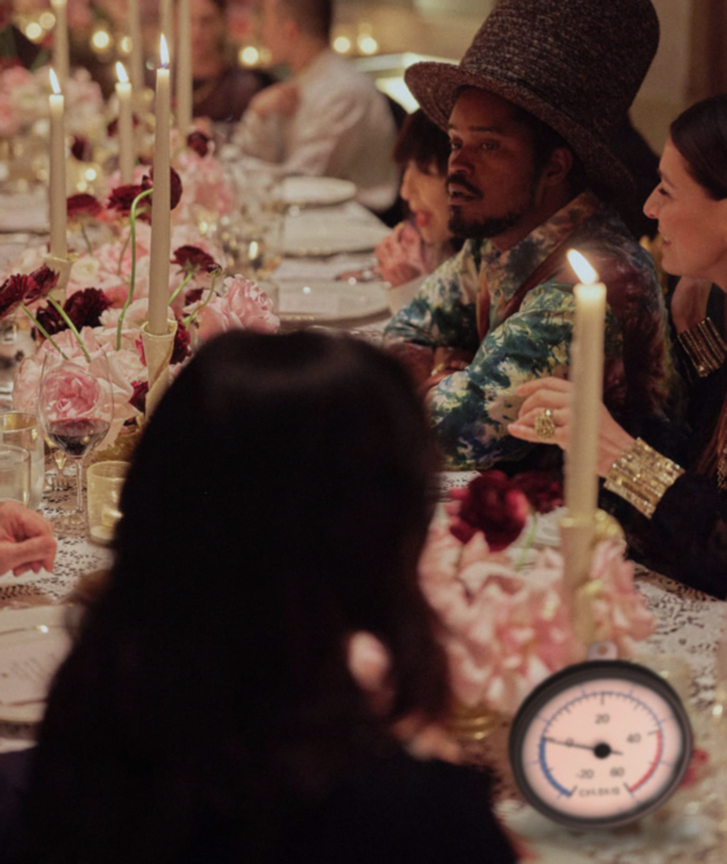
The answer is 0 °C
